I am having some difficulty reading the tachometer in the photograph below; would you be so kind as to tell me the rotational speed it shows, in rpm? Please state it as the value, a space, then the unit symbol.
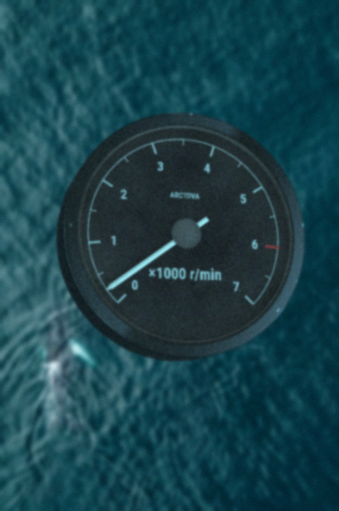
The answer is 250 rpm
